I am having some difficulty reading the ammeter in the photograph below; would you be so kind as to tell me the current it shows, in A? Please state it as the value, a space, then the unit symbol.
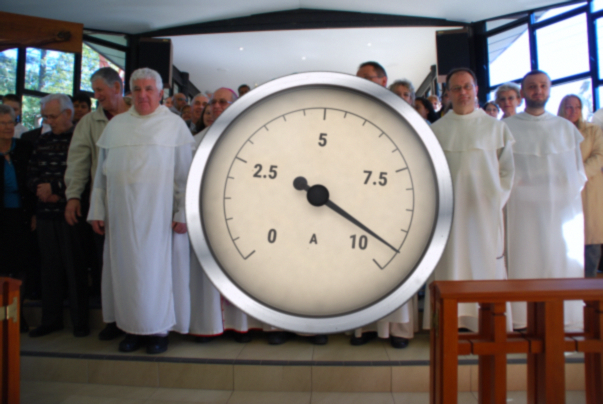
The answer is 9.5 A
